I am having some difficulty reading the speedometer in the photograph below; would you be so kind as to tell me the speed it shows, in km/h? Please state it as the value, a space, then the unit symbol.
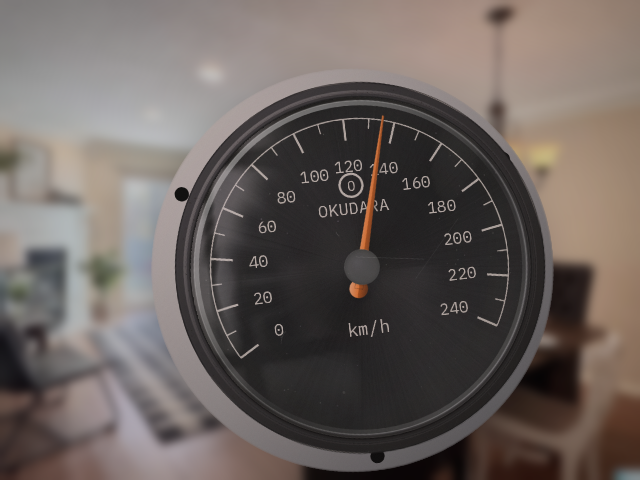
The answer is 135 km/h
